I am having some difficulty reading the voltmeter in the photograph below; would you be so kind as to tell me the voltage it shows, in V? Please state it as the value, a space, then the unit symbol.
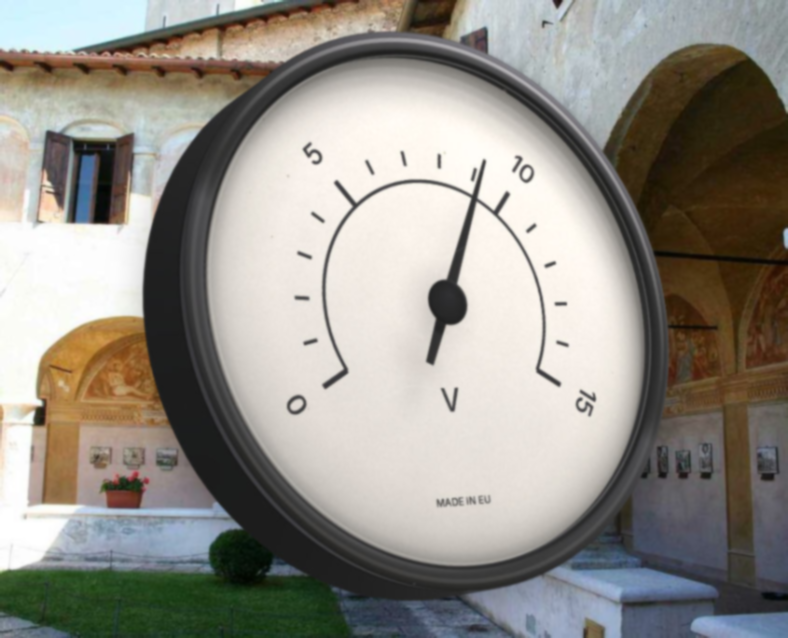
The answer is 9 V
